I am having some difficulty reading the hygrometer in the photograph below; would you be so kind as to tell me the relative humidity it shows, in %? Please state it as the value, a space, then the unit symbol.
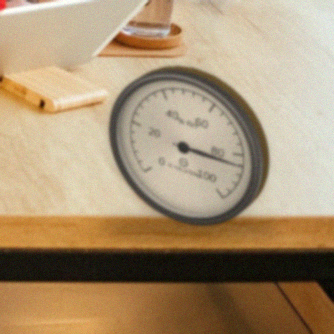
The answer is 84 %
